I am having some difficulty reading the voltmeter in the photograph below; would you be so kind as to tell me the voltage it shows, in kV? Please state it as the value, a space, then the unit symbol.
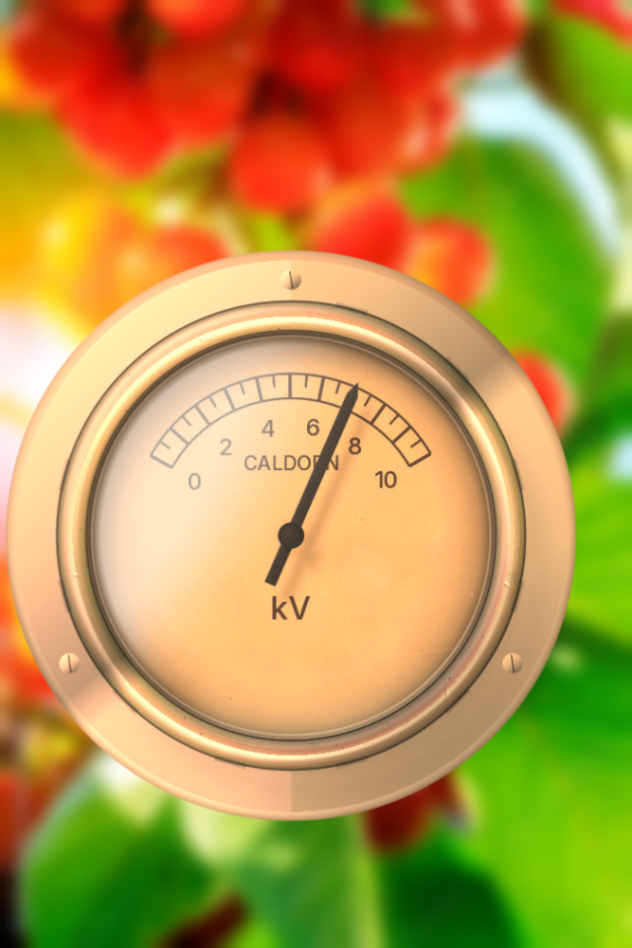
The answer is 7 kV
